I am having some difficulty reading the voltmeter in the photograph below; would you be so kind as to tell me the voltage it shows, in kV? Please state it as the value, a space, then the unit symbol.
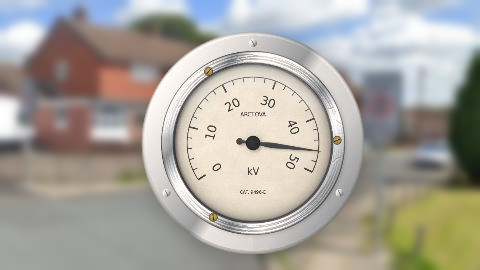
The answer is 46 kV
